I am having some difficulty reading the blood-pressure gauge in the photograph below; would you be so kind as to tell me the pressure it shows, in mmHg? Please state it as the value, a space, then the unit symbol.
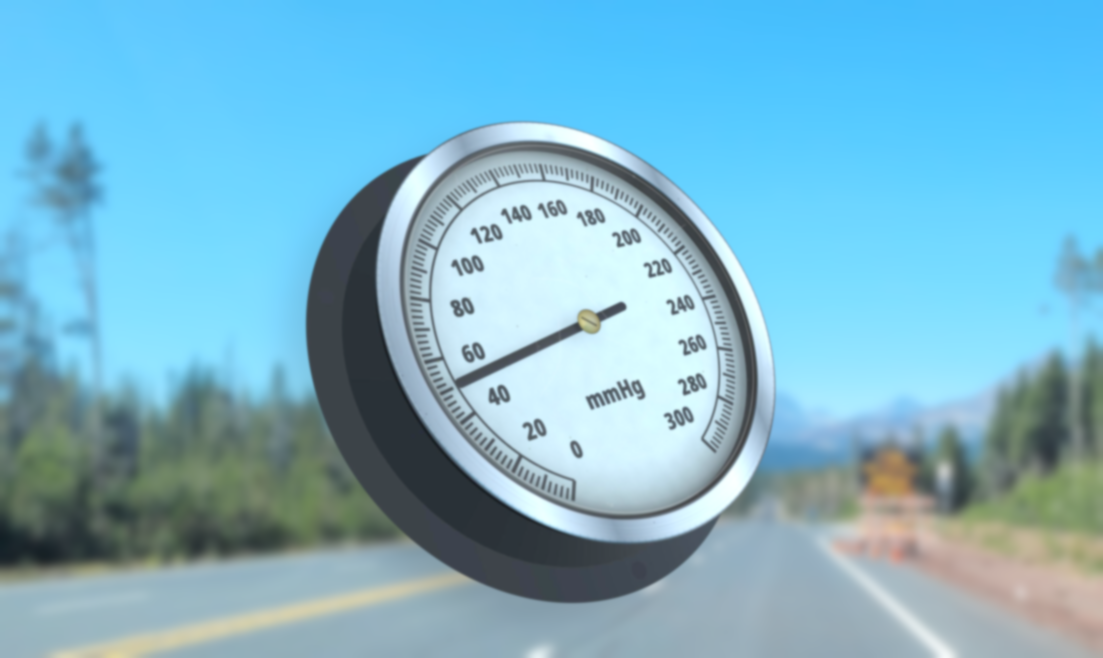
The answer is 50 mmHg
